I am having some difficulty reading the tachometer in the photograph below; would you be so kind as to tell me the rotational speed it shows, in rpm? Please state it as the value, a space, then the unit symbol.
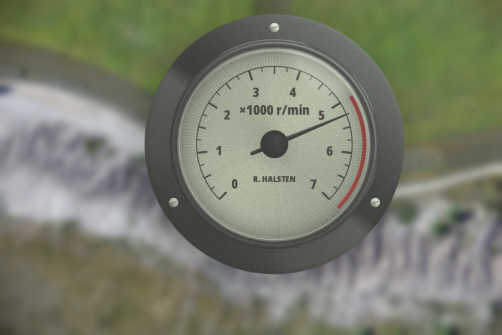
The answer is 5250 rpm
